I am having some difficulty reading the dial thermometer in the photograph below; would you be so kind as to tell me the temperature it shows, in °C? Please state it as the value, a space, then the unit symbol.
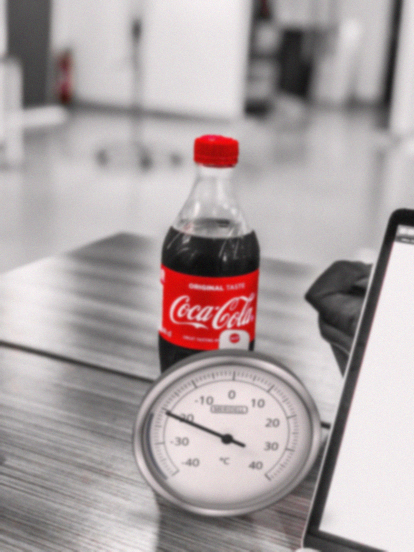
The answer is -20 °C
